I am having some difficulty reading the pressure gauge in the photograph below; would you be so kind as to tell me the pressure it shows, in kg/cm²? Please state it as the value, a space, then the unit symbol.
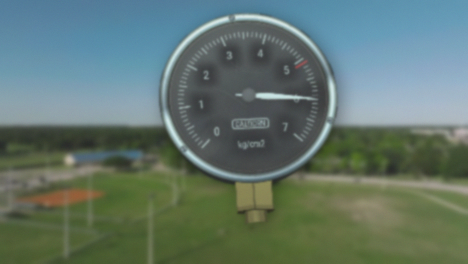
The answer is 6 kg/cm²
